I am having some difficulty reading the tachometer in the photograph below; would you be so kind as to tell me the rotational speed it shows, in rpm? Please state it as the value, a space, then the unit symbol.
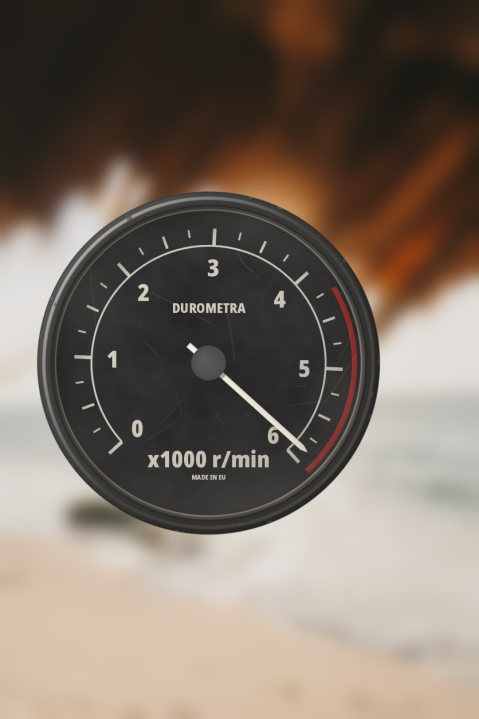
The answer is 5875 rpm
